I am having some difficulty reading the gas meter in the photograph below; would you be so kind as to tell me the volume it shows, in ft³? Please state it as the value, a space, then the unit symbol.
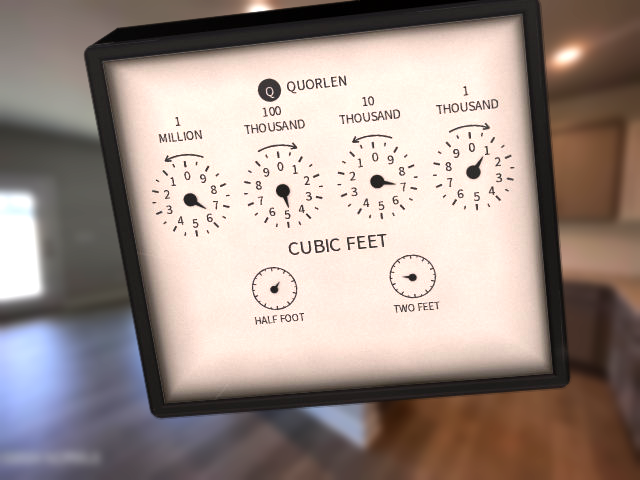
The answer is 647100 ft³
